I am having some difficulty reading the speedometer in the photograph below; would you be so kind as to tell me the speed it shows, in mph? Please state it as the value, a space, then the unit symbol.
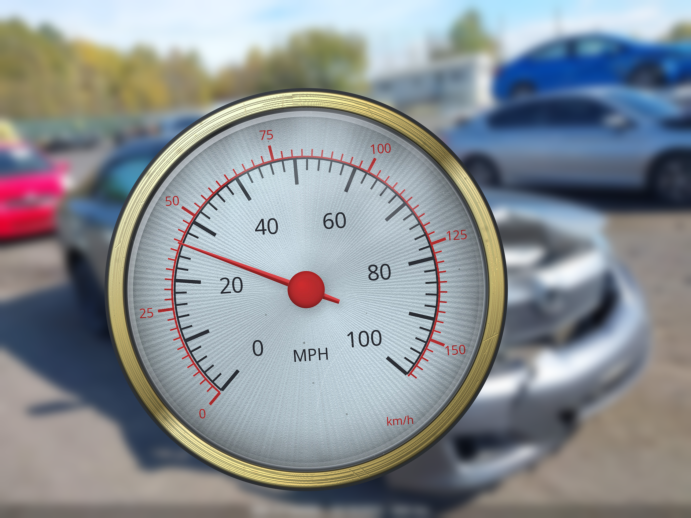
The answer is 26 mph
